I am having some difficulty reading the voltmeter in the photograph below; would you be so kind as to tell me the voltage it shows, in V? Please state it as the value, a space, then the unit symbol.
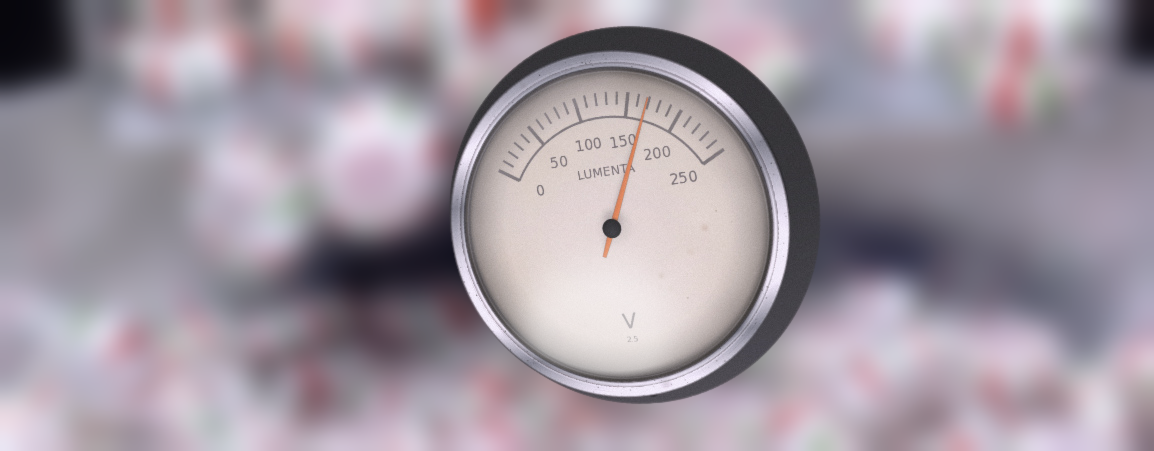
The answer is 170 V
